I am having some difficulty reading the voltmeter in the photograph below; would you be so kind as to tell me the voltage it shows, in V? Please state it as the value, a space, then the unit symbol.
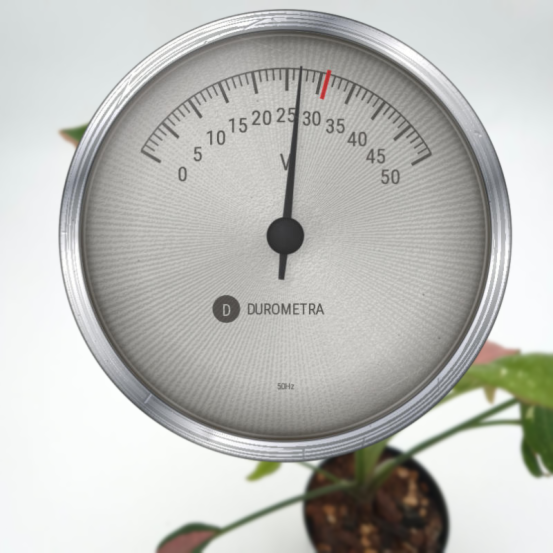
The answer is 27 V
